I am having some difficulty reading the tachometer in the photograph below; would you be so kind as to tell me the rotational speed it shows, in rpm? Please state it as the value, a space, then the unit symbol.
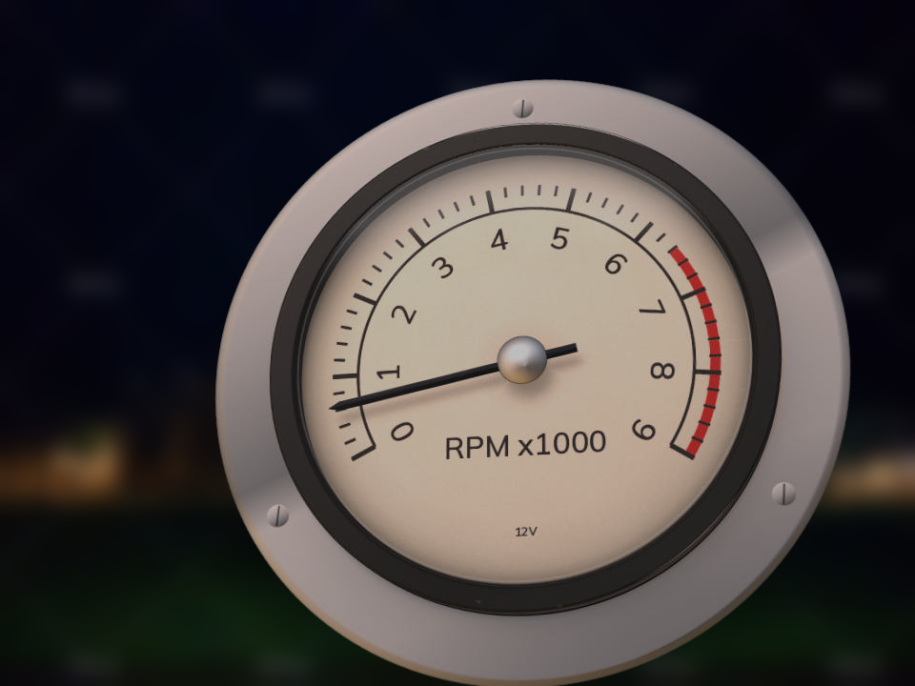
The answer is 600 rpm
